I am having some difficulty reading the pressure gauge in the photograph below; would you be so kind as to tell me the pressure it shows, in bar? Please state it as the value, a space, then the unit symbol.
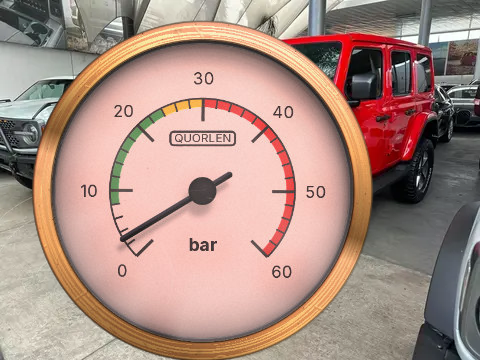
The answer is 3 bar
